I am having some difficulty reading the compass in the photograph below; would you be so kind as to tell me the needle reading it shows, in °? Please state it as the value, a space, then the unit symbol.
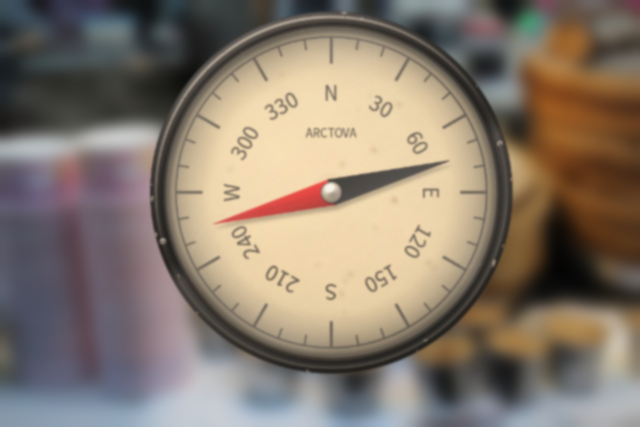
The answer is 255 °
